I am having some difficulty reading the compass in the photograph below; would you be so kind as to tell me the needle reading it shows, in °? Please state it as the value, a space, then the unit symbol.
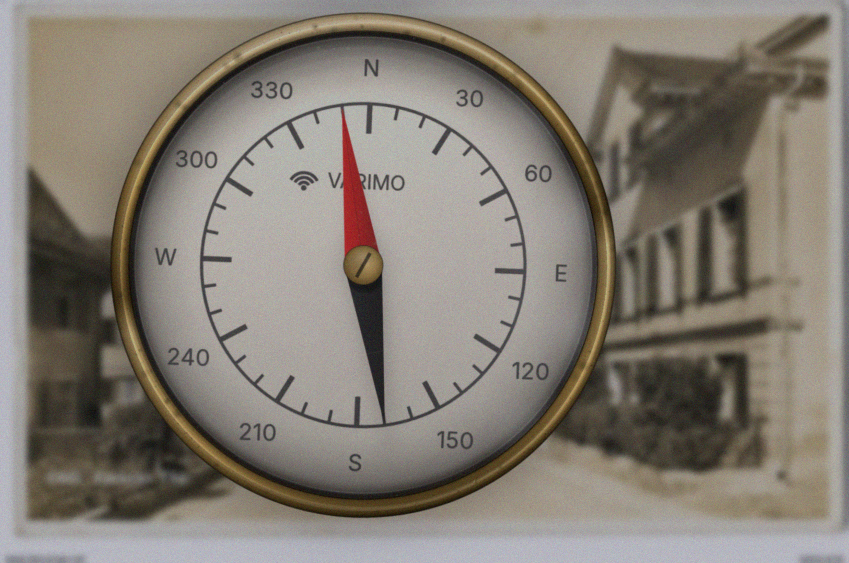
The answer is 350 °
